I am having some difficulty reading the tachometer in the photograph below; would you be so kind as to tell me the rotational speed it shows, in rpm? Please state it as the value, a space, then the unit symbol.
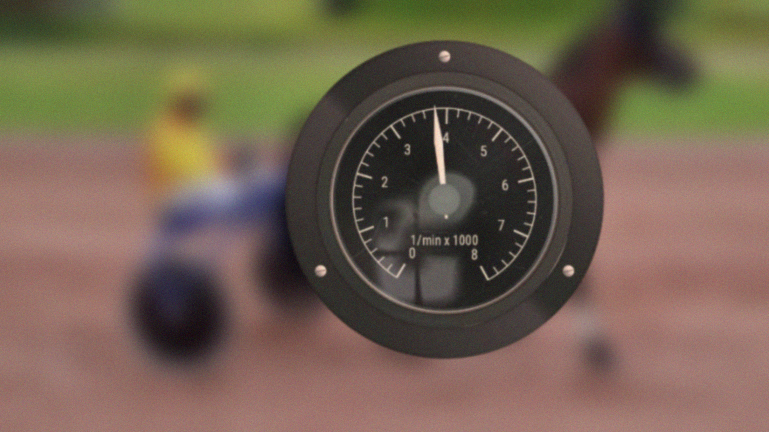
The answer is 3800 rpm
